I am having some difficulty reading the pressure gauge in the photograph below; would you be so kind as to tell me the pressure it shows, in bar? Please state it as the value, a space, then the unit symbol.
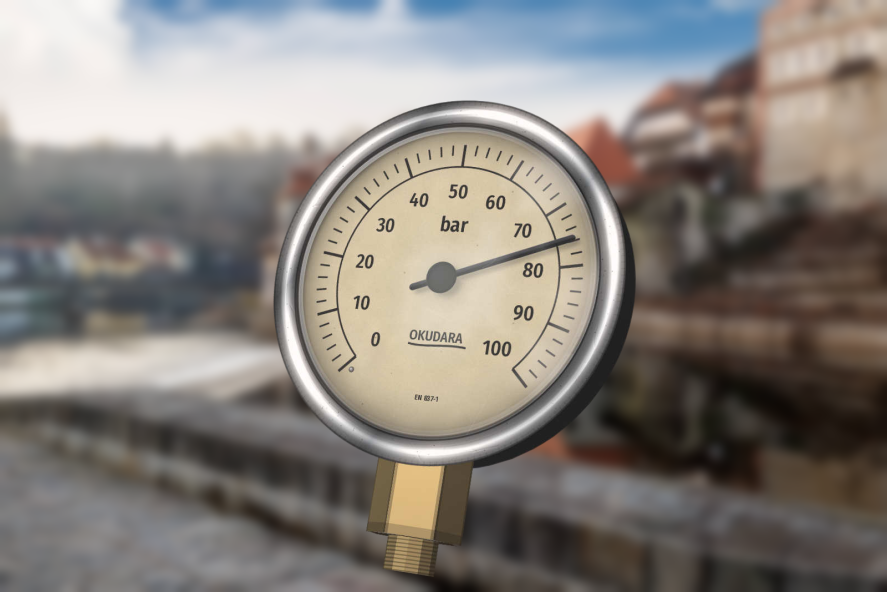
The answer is 76 bar
